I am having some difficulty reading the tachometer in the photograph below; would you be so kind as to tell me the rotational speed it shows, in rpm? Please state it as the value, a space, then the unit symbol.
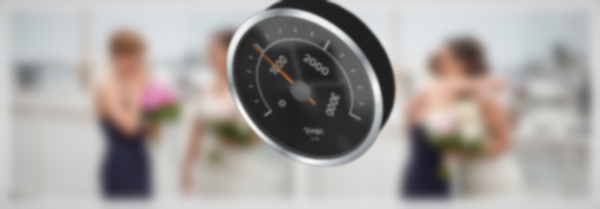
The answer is 1000 rpm
